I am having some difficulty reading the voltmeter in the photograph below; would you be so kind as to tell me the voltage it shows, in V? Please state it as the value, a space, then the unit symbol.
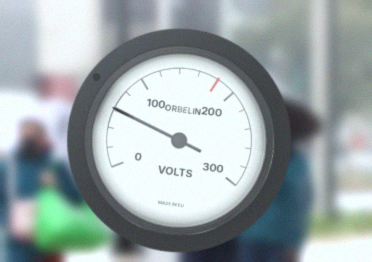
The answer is 60 V
